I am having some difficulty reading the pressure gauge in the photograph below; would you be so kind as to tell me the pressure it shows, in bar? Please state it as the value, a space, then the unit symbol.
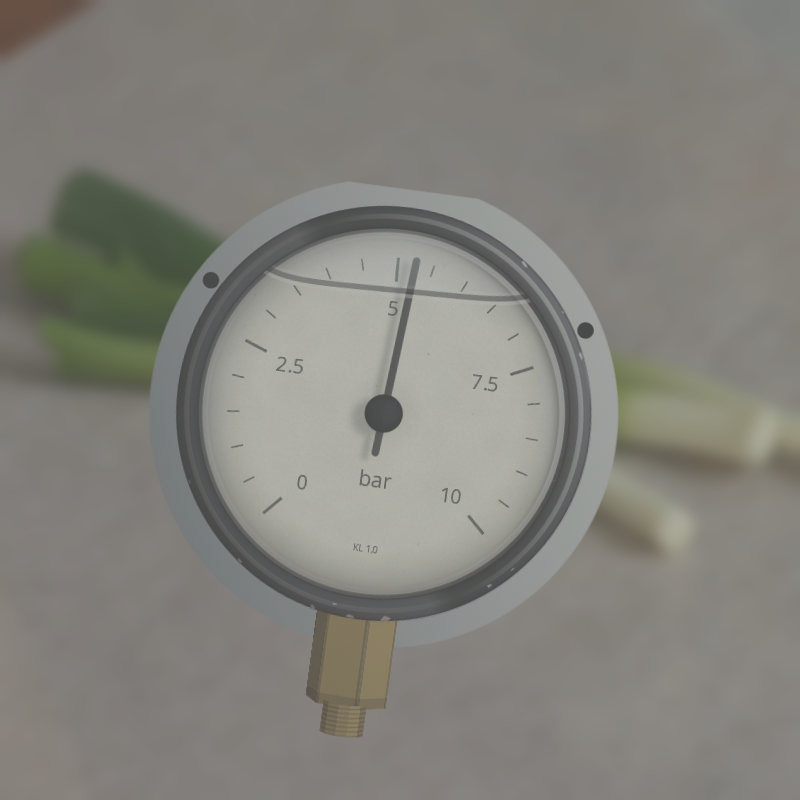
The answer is 5.25 bar
